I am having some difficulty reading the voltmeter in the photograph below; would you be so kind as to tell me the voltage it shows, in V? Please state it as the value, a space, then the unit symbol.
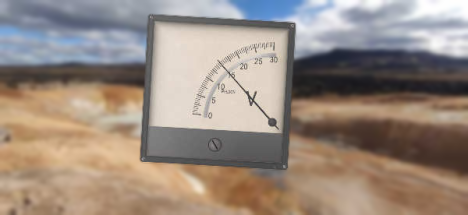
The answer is 15 V
